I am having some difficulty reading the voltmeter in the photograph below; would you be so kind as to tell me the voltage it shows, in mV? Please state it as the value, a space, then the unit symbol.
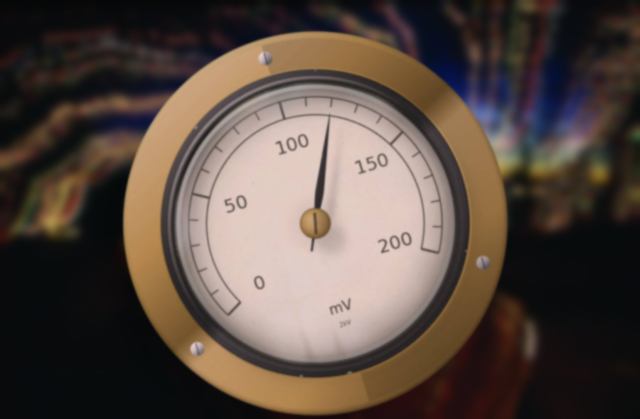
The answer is 120 mV
